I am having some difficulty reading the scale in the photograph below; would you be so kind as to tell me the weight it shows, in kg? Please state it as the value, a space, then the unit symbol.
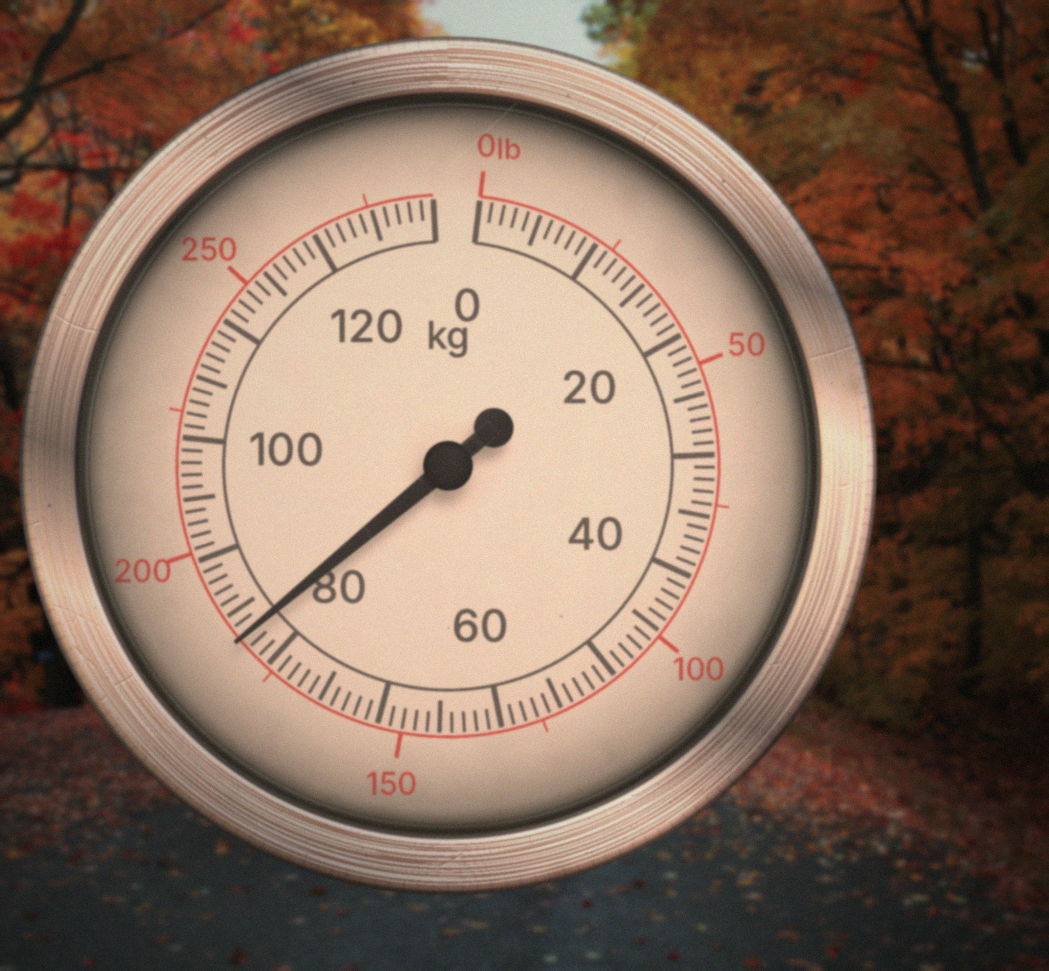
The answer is 83 kg
